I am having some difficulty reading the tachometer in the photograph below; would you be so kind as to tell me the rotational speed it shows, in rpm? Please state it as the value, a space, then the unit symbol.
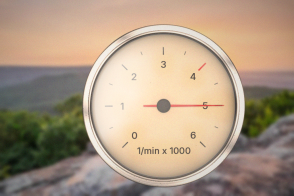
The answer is 5000 rpm
